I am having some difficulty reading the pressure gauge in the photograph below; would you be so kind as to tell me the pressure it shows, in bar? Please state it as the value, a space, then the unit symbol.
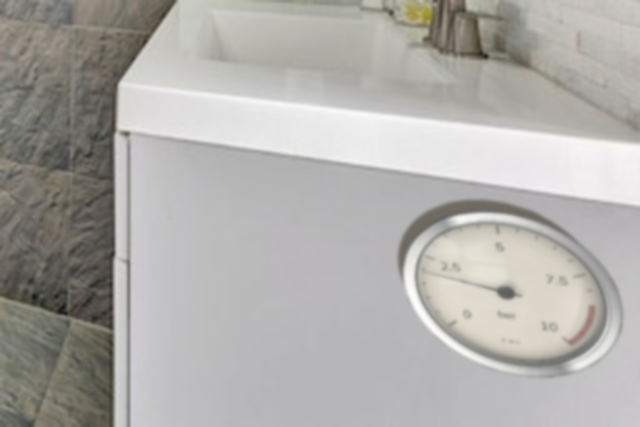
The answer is 2 bar
